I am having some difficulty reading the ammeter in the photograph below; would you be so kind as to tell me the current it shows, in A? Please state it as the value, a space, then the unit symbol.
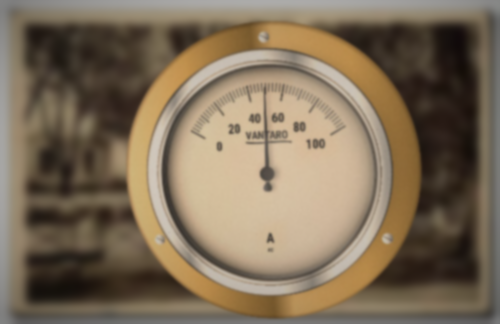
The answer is 50 A
